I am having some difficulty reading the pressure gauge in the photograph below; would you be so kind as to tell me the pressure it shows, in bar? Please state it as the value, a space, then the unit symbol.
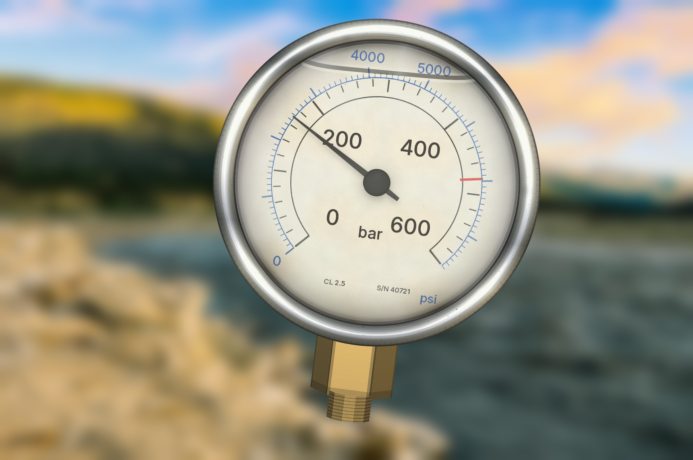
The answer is 170 bar
